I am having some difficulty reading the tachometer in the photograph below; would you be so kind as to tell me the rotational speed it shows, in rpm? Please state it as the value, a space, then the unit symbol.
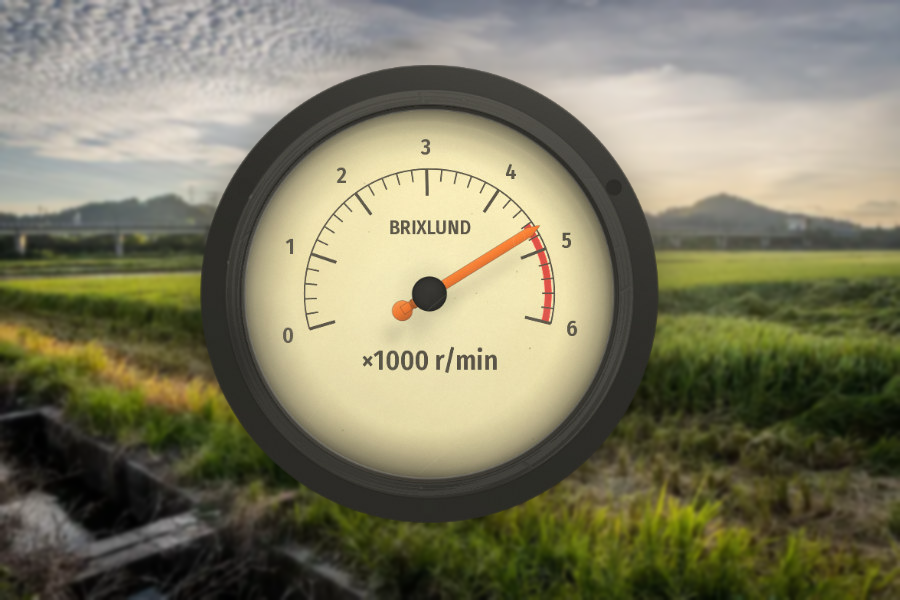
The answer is 4700 rpm
